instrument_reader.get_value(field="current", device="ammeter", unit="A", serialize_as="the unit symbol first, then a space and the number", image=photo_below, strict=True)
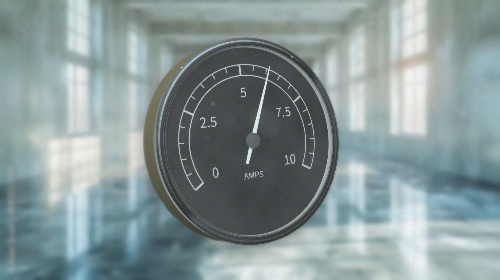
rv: A 6
